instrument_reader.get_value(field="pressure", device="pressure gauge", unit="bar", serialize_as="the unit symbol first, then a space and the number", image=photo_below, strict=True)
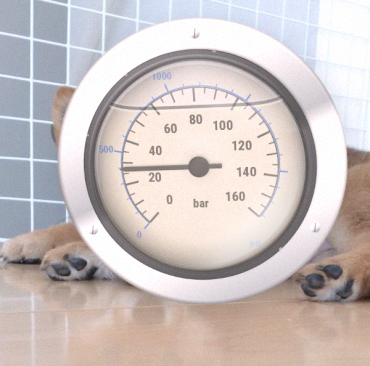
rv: bar 27.5
